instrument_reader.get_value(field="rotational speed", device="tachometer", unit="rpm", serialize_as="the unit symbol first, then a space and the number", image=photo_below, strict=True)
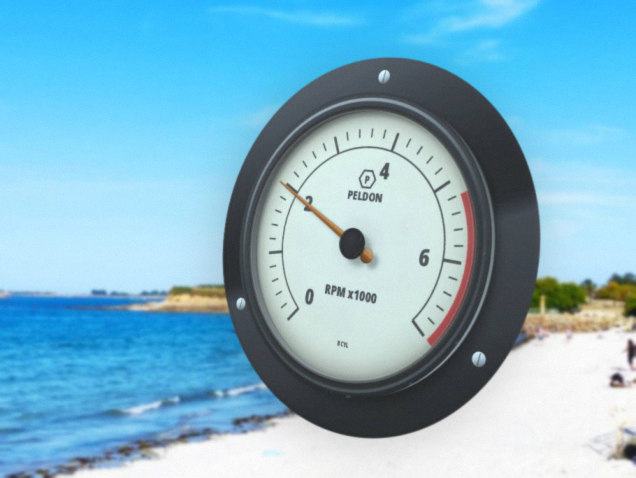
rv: rpm 2000
